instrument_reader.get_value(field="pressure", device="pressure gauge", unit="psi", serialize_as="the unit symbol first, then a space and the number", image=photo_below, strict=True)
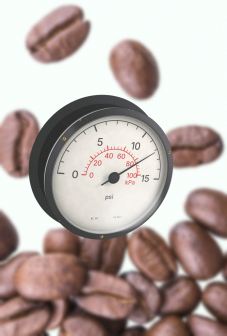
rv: psi 12
